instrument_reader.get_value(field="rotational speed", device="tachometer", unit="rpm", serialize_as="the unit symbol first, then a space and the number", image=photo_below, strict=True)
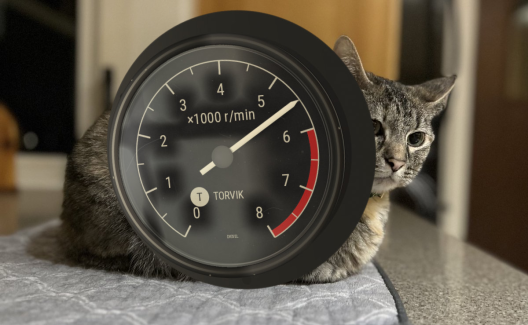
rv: rpm 5500
